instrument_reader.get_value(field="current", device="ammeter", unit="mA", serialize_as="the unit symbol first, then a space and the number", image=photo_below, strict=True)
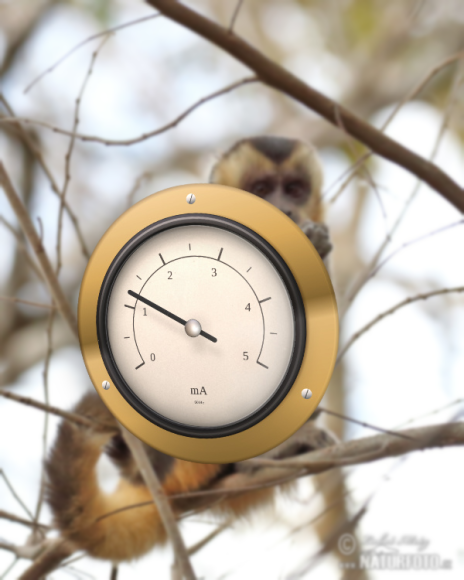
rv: mA 1.25
